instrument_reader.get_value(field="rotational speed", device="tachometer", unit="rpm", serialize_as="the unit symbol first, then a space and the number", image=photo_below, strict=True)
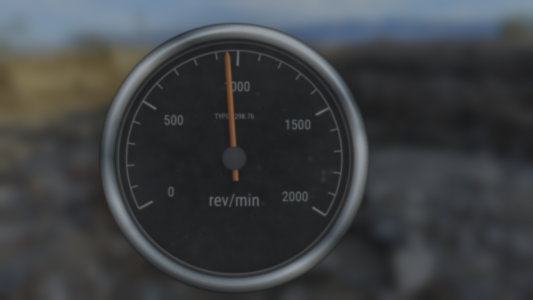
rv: rpm 950
